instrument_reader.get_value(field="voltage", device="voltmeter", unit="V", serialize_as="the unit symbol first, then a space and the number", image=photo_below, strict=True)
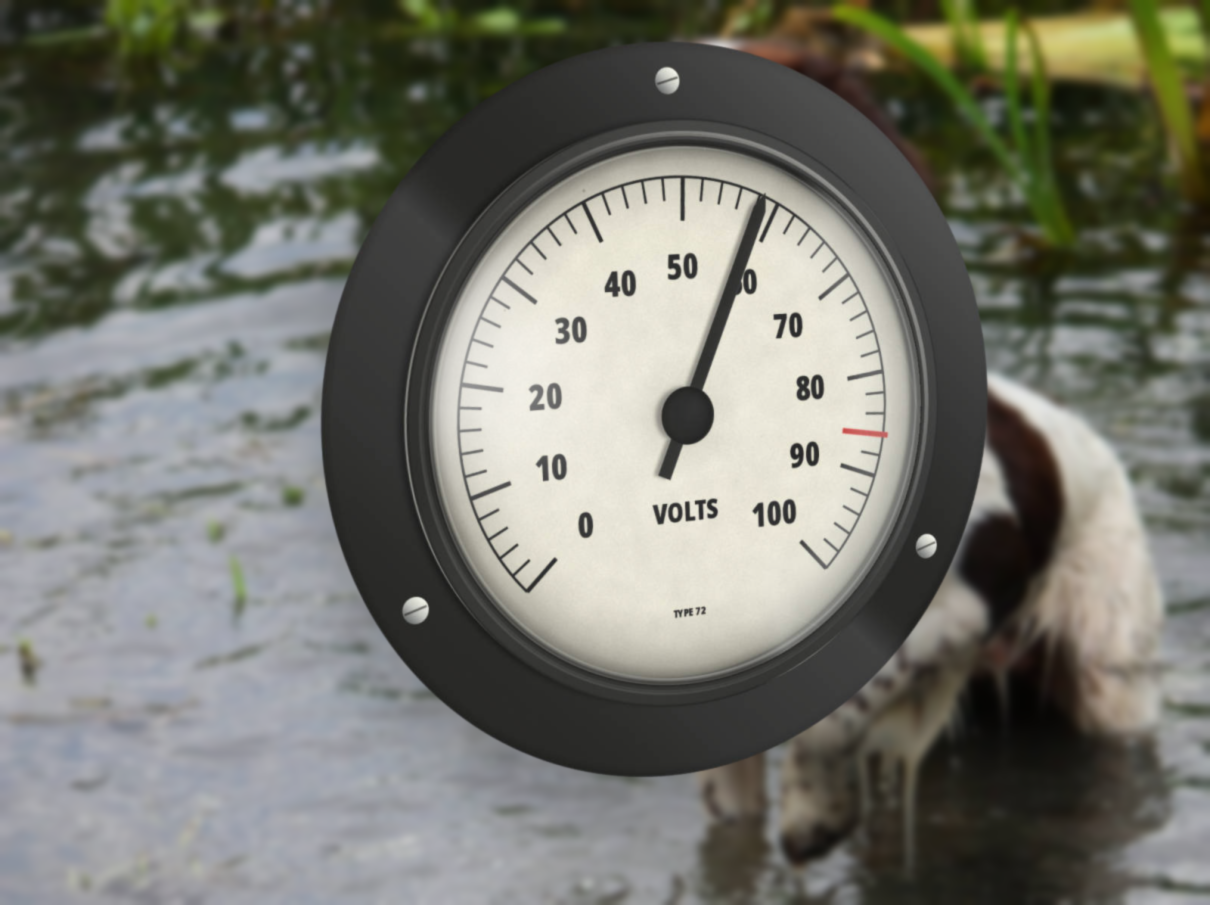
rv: V 58
